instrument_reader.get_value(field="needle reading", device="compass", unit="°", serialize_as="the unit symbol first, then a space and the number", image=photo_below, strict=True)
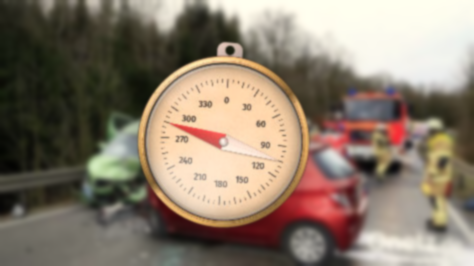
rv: ° 285
